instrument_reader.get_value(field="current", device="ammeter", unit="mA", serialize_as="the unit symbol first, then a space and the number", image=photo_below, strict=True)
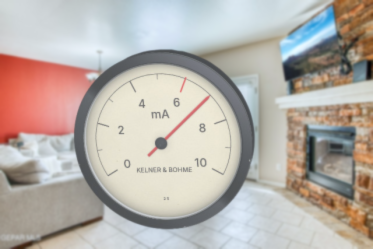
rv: mA 7
